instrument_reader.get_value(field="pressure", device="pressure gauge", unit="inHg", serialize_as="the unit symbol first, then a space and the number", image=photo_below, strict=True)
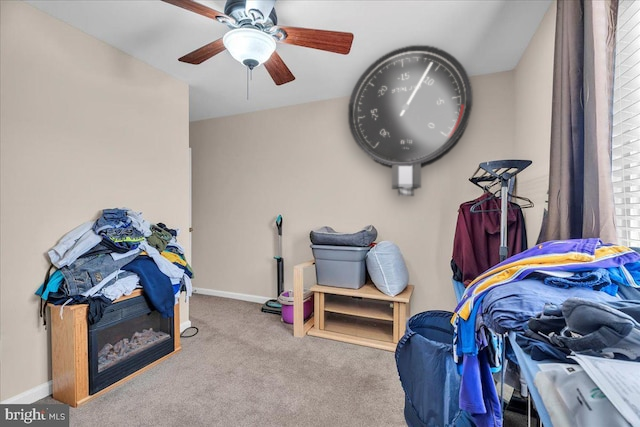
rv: inHg -11
